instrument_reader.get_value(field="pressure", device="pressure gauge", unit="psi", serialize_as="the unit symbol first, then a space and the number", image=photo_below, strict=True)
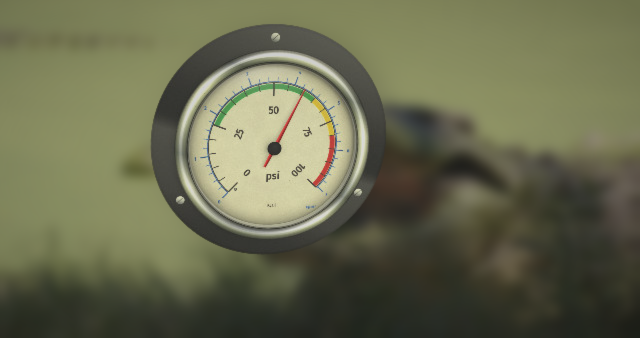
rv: psi 60
